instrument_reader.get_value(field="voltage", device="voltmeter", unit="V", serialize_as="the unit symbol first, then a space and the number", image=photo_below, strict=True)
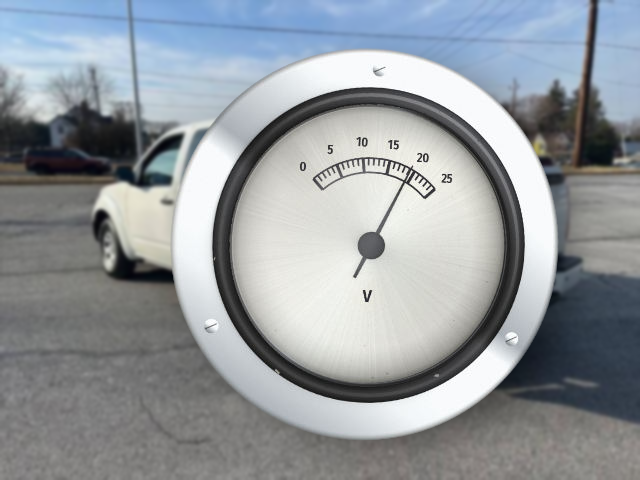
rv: V 19
